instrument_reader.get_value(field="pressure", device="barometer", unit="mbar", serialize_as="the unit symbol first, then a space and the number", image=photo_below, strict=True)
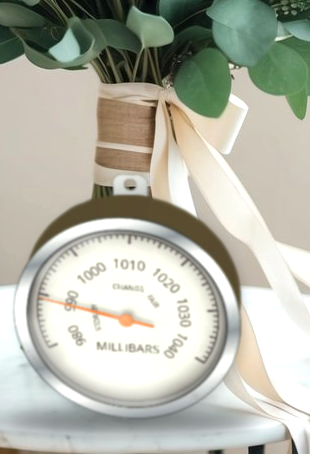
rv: mbar 990
